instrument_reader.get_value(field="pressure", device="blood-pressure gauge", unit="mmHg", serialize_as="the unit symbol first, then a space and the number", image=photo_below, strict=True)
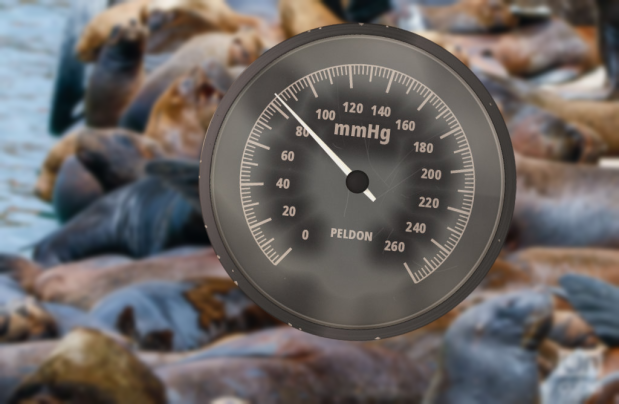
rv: mmHg 84
